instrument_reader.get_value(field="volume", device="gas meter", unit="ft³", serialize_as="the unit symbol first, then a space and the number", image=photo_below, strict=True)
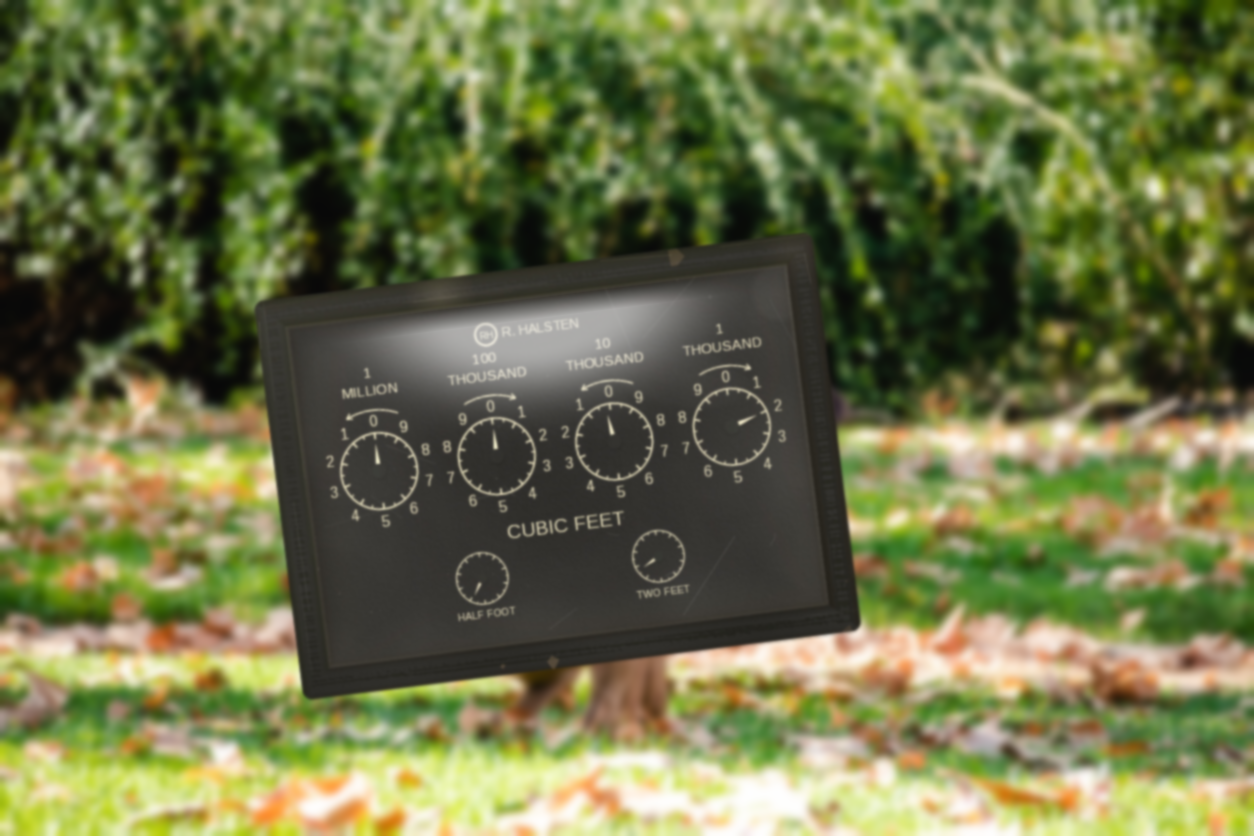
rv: ft³ 200
